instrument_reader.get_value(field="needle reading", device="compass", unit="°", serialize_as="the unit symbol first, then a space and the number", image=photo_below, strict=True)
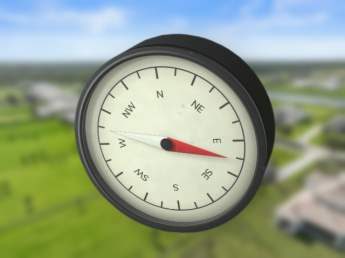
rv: ° 105
